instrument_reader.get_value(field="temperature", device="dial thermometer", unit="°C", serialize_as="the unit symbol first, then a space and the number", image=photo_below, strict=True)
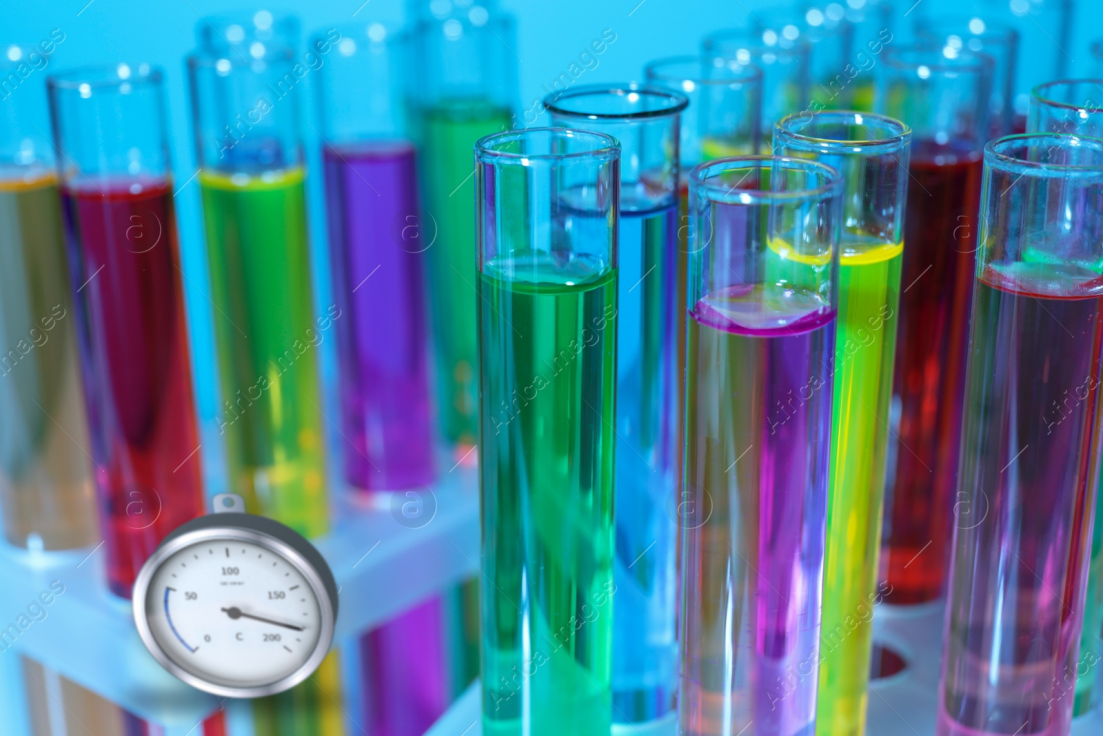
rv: °C 180
